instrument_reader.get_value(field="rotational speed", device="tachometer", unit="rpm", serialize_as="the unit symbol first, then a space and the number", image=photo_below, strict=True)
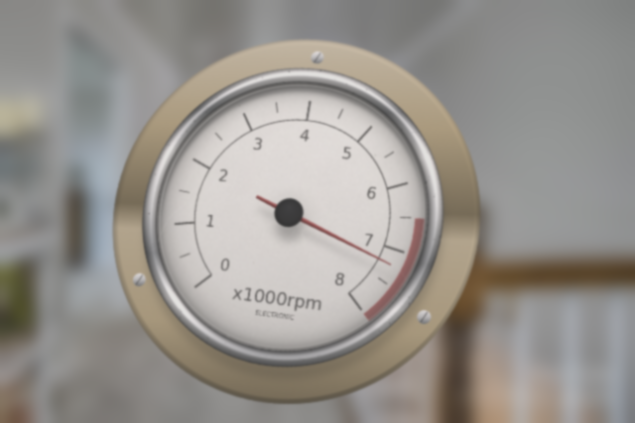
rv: rpm 7250
